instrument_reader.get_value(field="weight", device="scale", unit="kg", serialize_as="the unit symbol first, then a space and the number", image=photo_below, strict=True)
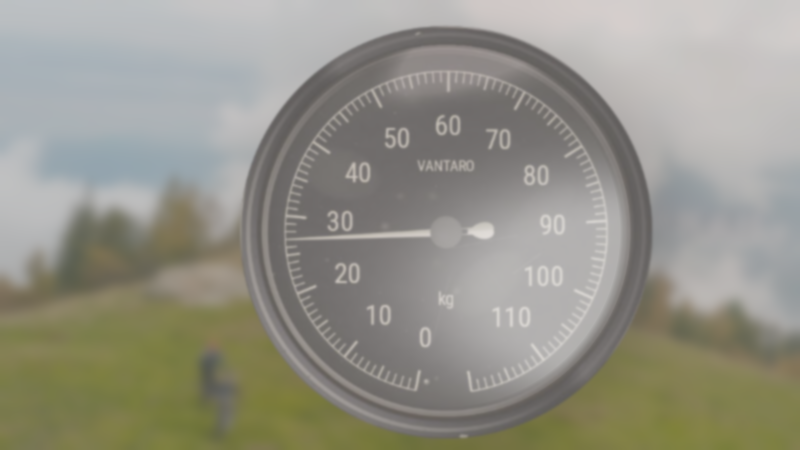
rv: kg 27
